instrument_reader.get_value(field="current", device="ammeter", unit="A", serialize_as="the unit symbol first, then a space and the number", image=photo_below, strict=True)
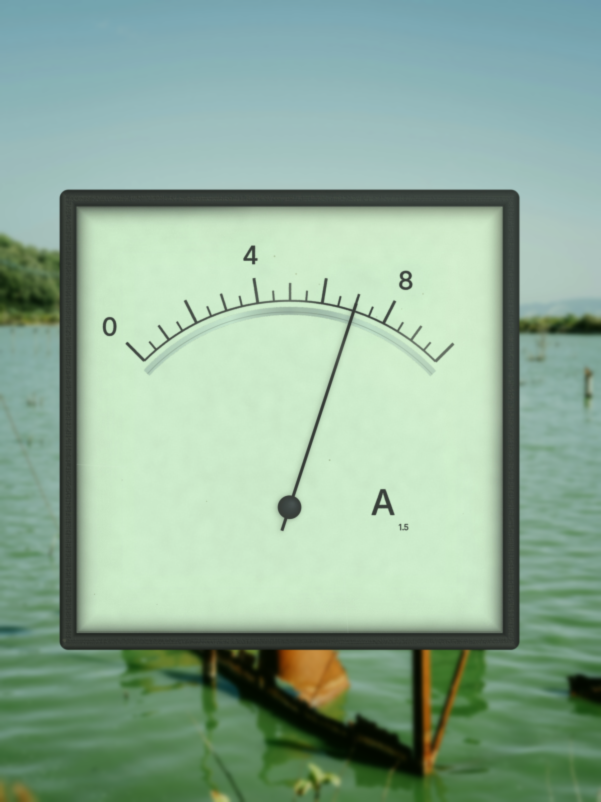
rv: A 7
